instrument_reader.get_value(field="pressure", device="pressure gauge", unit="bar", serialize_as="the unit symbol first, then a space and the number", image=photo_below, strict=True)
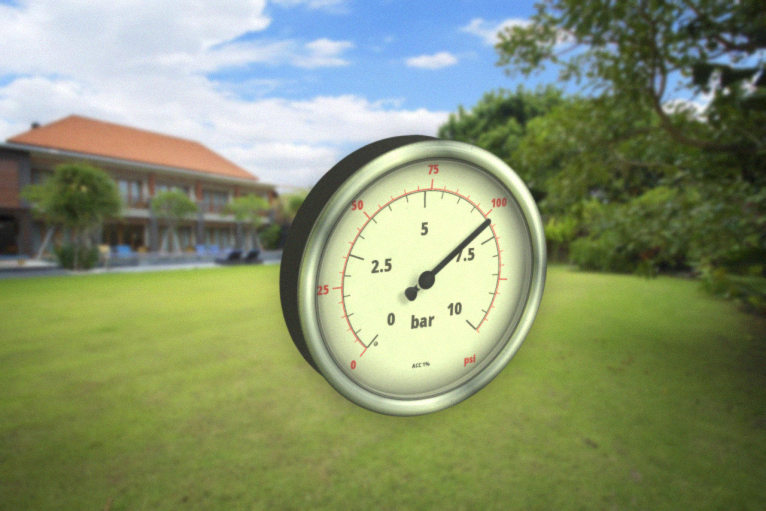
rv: bar 7
